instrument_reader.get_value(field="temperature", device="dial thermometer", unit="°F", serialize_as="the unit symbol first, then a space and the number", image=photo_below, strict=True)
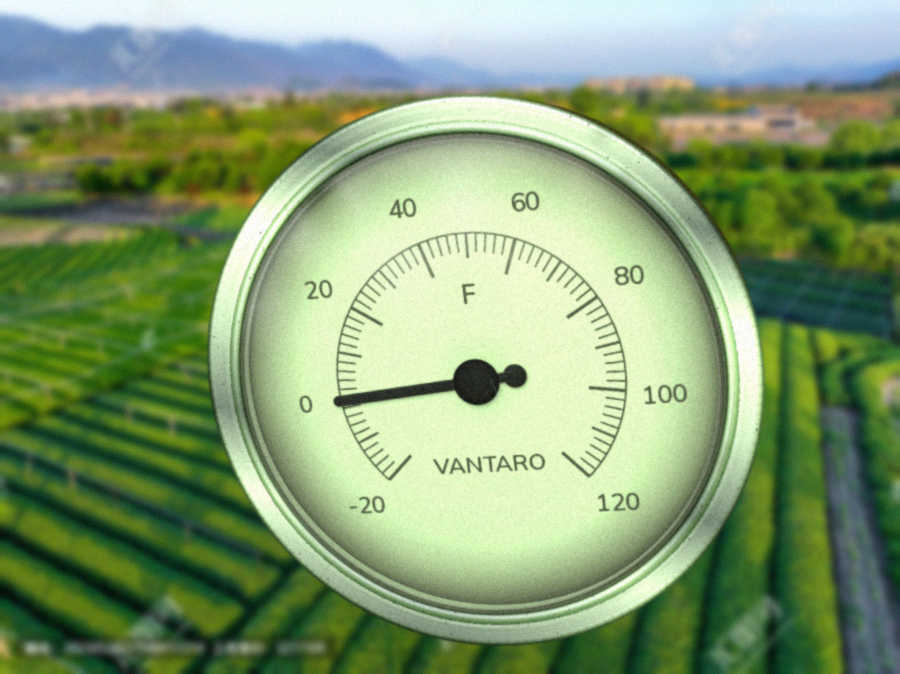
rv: °F 0
